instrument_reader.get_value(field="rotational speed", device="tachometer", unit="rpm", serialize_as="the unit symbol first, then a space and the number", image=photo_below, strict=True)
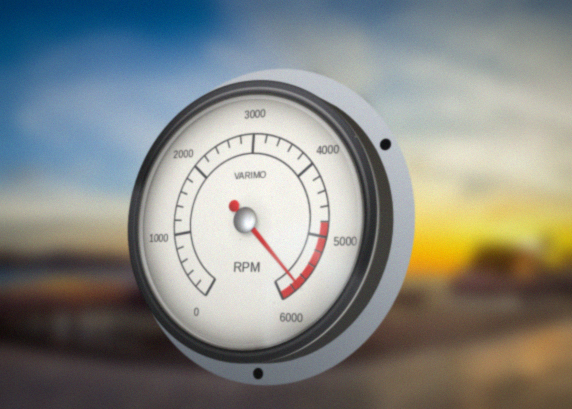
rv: rpm 5700
